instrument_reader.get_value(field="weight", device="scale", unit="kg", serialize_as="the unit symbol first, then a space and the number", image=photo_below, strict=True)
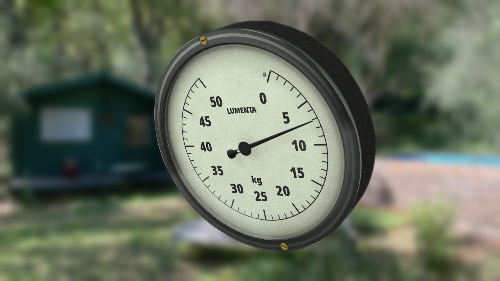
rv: kg 7
